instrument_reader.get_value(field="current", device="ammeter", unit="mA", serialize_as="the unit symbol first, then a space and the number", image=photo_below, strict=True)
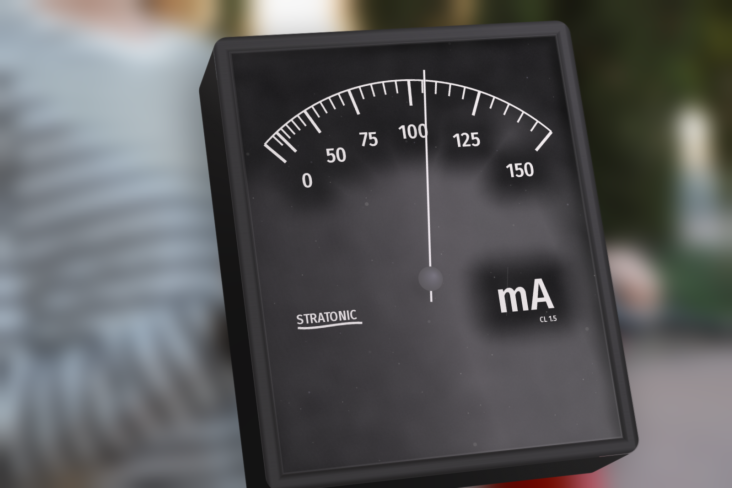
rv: mA 105
